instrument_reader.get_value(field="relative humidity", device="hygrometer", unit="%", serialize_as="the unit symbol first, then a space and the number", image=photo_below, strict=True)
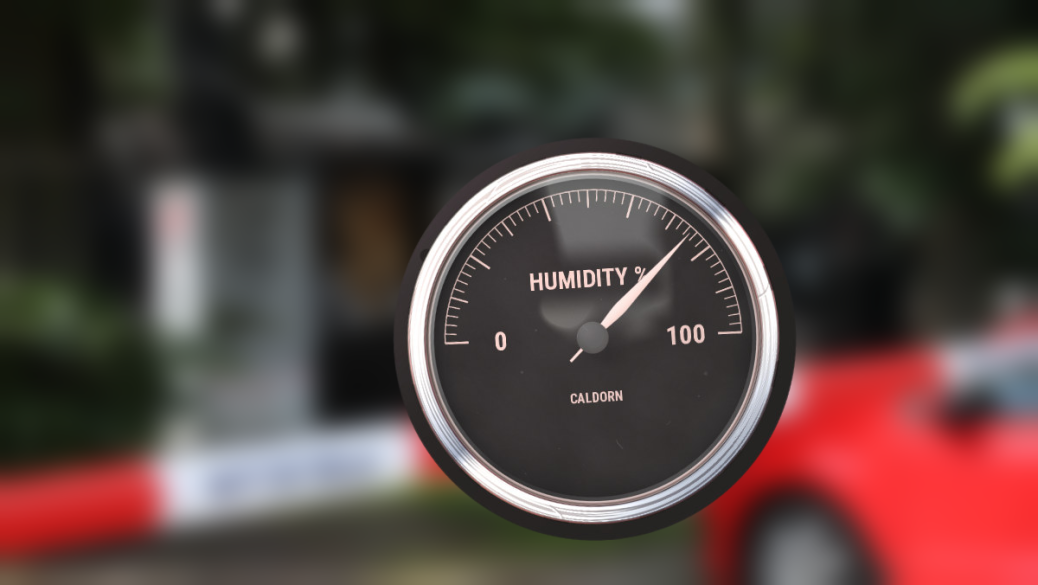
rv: % 75
